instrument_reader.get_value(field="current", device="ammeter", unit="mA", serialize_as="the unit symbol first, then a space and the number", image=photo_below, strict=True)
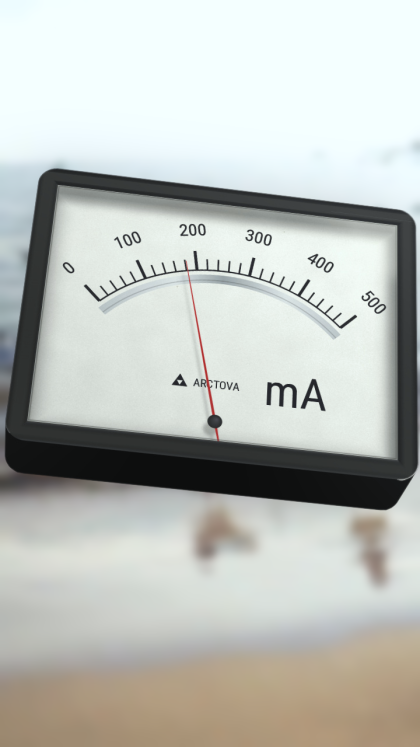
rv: mA 180
